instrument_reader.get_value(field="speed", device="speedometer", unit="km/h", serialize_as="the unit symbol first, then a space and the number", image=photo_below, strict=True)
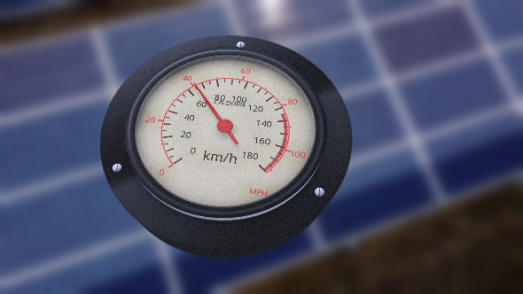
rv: km/h 65
